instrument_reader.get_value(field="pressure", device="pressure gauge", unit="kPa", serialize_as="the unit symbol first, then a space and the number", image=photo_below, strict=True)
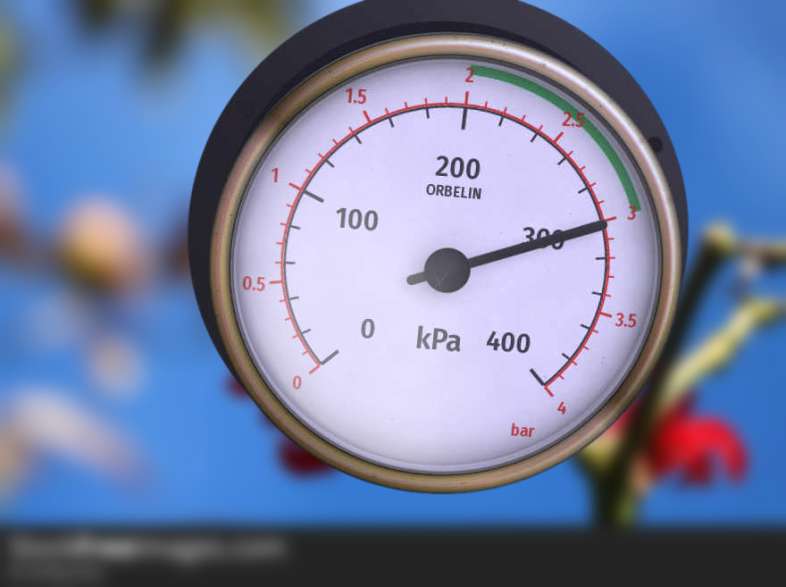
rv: kPa 300
